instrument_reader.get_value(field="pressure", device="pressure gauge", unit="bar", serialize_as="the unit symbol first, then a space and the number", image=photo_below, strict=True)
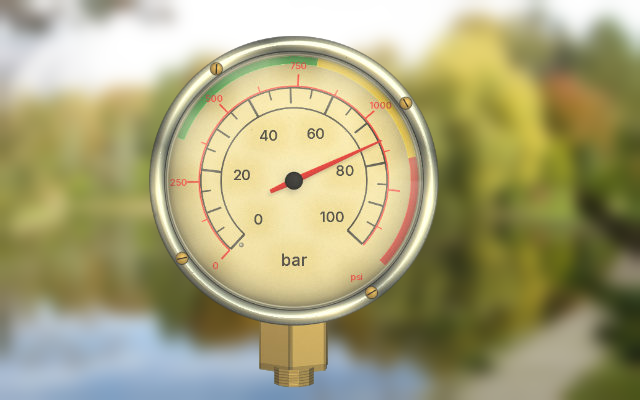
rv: bar 75
